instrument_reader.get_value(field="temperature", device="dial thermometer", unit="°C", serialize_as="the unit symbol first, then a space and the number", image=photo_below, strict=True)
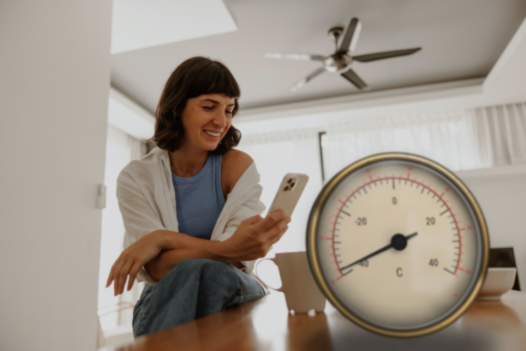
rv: °C -38
